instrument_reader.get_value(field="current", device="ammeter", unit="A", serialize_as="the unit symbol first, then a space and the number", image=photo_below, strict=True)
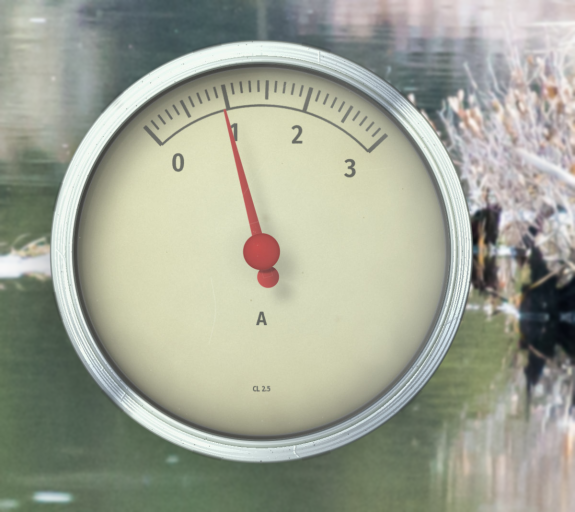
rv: A 0.95
